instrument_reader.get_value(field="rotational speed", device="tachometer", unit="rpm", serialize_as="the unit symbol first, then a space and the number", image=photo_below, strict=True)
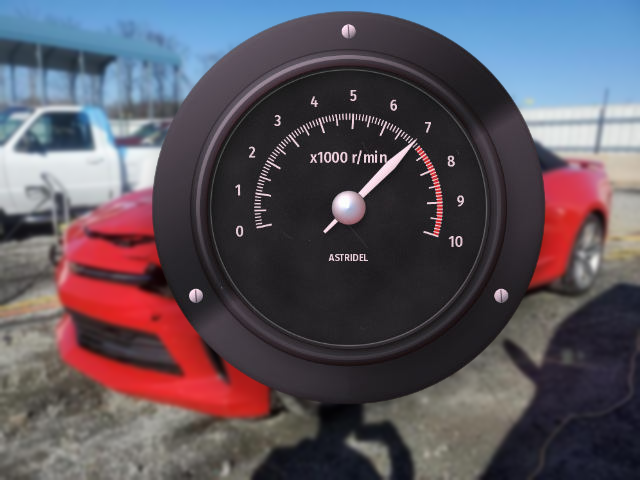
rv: rpm 7000
